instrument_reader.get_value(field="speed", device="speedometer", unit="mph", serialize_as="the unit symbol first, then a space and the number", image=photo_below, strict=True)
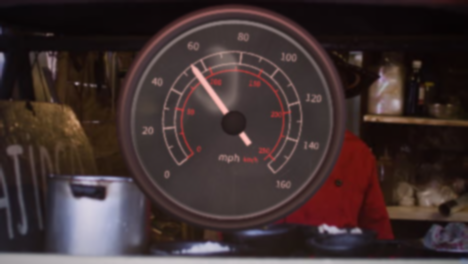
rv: mph 55
